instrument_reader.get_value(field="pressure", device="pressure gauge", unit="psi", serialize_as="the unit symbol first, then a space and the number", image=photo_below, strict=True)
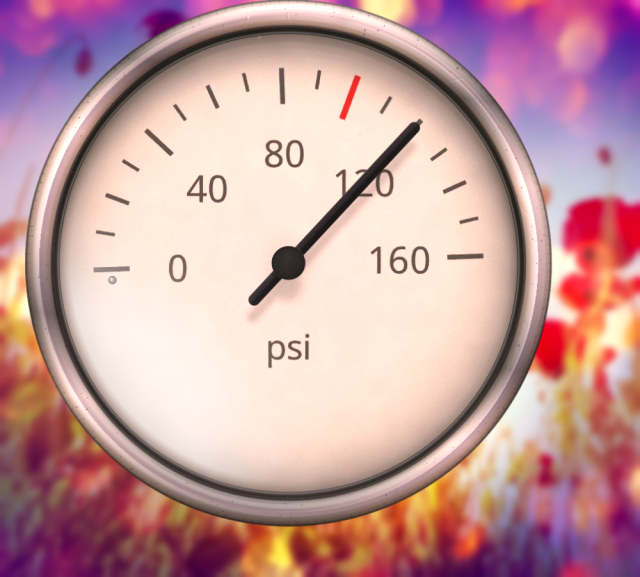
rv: psi 120
